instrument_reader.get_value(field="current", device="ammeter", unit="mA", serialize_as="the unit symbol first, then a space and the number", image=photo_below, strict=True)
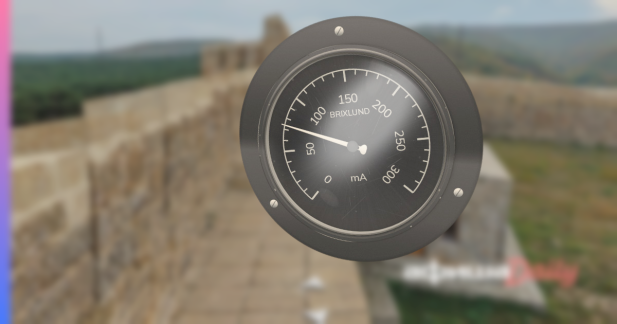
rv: mA 75
